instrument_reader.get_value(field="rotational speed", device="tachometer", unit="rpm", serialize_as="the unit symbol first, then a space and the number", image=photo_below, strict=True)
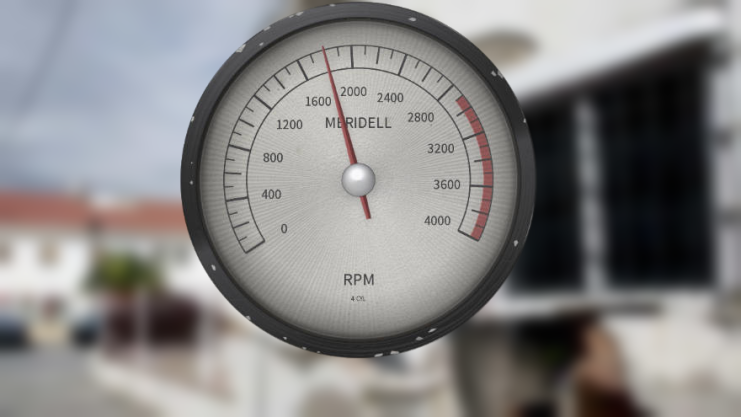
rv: rpm 1800
